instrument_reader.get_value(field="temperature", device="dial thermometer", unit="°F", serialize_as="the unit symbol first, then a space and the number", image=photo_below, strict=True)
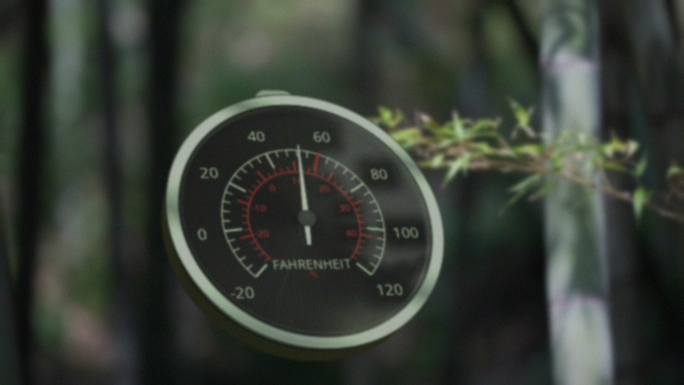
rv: °F 52
